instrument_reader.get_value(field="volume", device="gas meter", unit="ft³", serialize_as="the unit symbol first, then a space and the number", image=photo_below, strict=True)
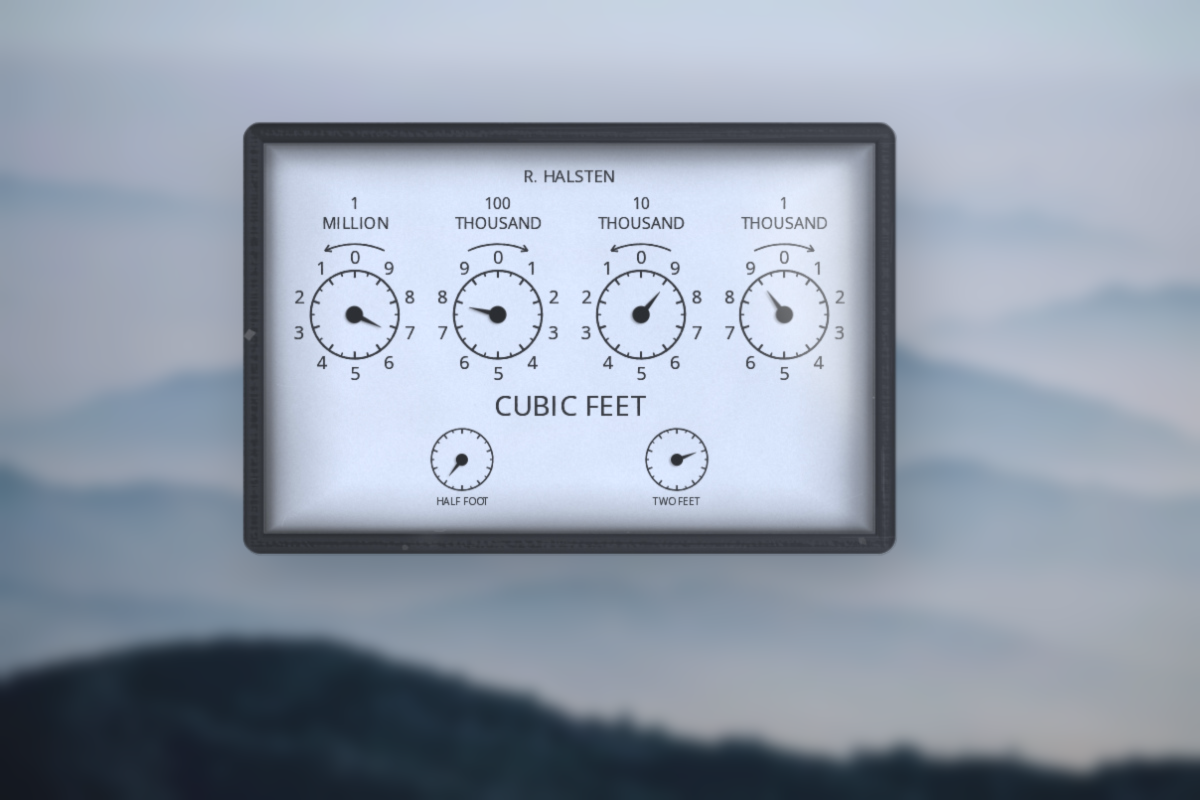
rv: ft³ 678900
